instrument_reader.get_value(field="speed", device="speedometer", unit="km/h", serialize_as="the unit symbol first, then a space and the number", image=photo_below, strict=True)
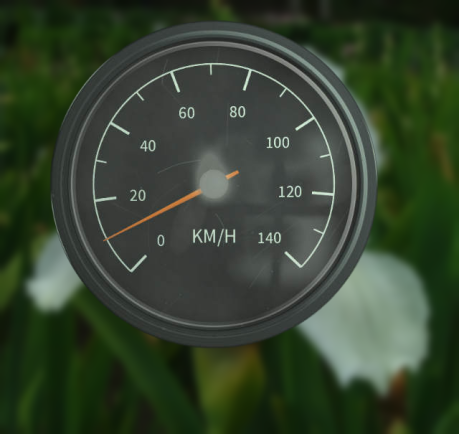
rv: km/h 10
